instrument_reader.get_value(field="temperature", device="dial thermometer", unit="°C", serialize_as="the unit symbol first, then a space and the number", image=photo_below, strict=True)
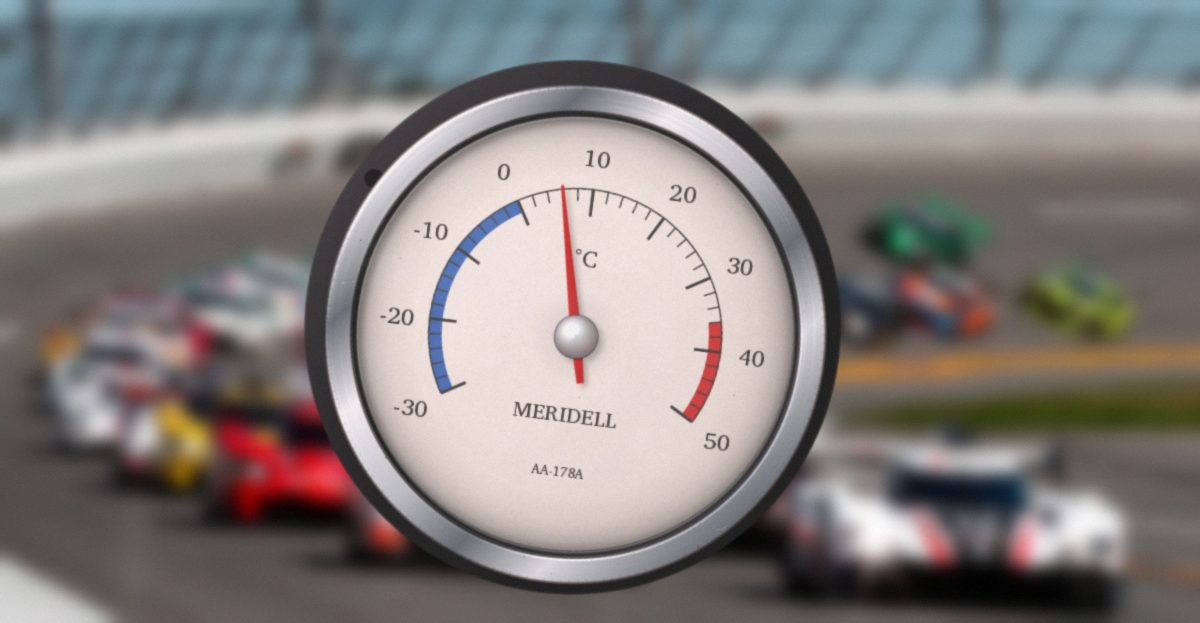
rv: °C 6
